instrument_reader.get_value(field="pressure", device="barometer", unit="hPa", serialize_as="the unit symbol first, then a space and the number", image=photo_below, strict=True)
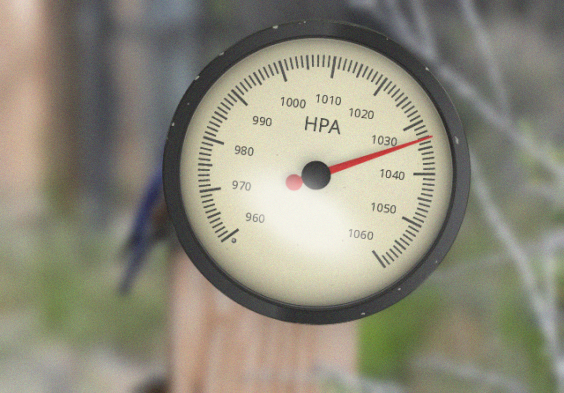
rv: hPa 1033
